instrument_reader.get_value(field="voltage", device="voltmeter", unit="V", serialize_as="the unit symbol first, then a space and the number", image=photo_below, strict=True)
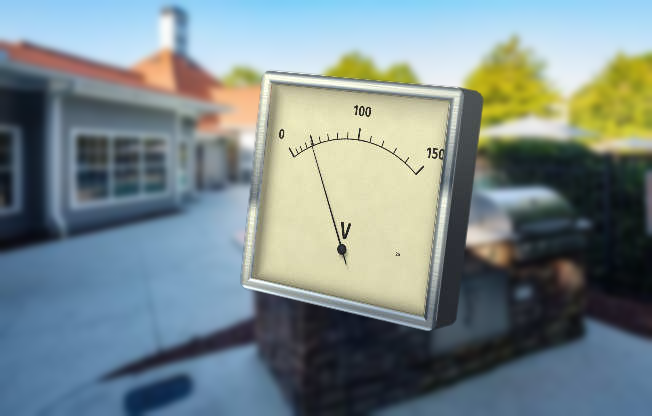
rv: V 50
